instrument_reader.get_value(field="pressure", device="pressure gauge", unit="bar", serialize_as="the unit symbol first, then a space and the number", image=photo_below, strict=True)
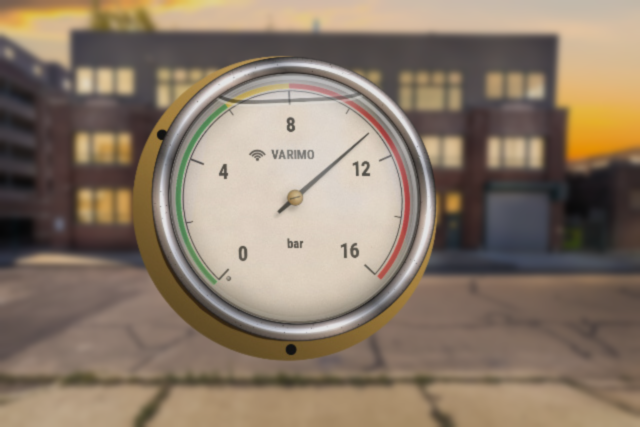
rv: bar 11
